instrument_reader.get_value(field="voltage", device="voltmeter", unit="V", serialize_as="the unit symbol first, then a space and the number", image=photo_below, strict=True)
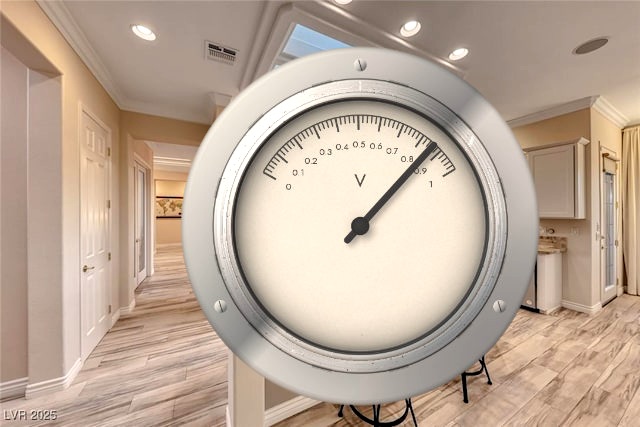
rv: V 0.86
